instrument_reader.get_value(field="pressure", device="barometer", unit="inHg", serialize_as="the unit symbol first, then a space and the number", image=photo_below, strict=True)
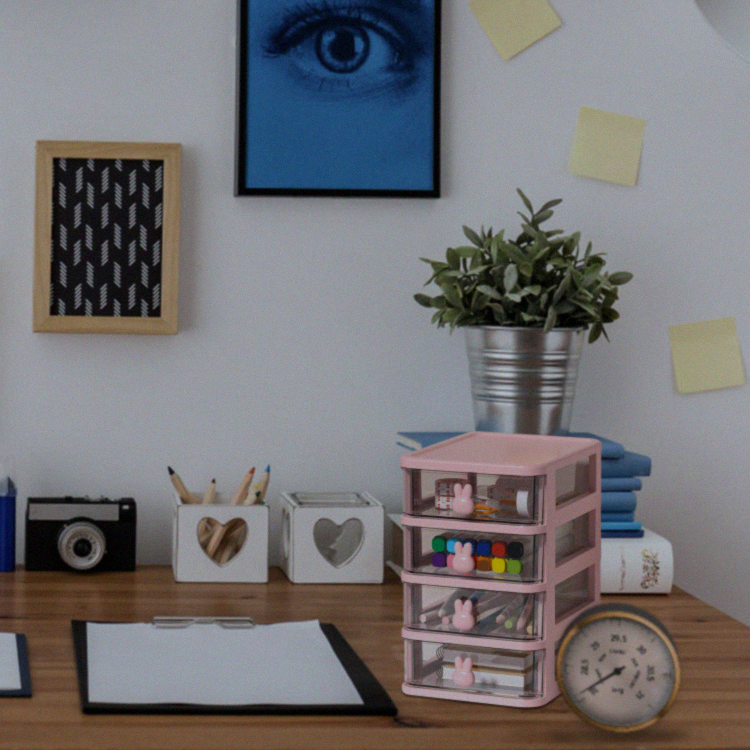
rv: inHg 28.1
